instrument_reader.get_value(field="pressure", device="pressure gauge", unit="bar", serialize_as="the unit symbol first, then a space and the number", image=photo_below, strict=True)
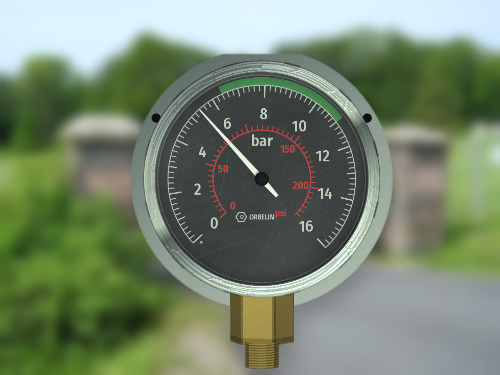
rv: bar 5.4
